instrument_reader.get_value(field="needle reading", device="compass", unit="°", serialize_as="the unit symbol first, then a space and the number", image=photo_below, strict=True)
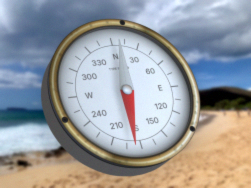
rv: ° 187.5
